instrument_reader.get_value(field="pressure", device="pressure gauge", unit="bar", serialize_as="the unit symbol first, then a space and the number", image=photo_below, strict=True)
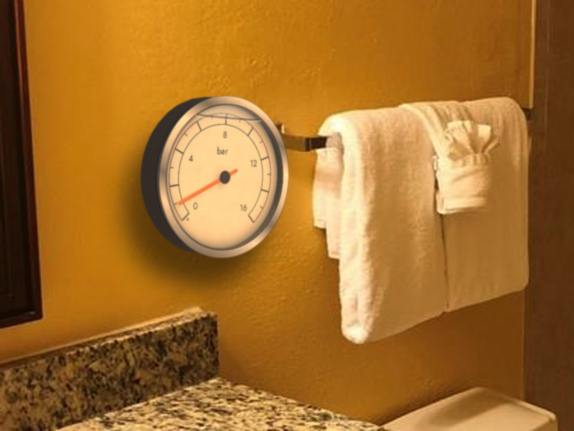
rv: bar 1
